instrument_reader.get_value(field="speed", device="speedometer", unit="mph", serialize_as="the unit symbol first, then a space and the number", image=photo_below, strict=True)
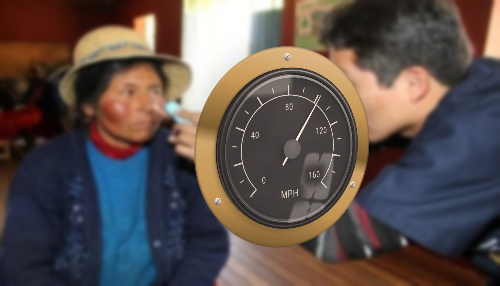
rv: mph 100
